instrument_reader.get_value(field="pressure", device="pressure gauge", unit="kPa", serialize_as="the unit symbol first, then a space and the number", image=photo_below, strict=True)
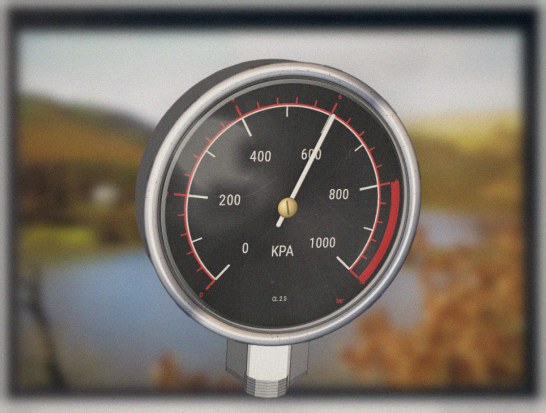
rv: kPa 600
